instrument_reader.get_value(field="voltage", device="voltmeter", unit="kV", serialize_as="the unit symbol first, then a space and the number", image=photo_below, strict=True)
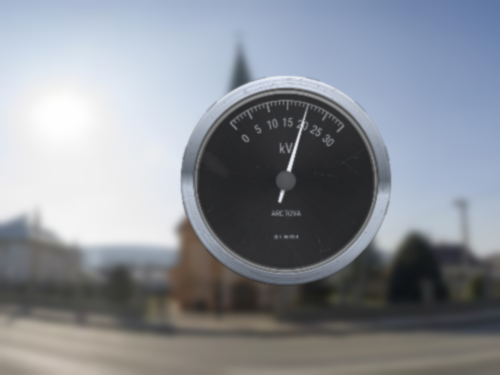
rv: kV 20
